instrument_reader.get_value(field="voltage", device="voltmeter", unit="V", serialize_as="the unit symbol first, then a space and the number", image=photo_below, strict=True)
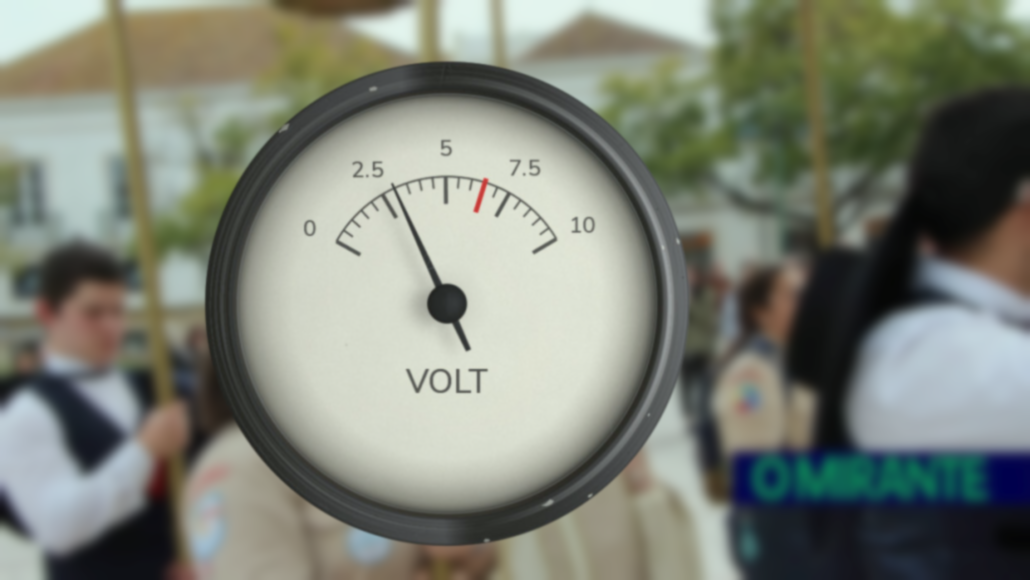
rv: V 3
